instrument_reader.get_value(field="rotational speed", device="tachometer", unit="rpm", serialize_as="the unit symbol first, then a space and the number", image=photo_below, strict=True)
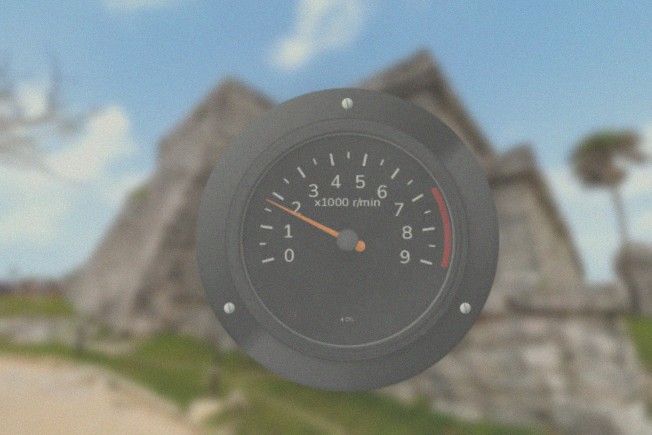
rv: rpm 1750
